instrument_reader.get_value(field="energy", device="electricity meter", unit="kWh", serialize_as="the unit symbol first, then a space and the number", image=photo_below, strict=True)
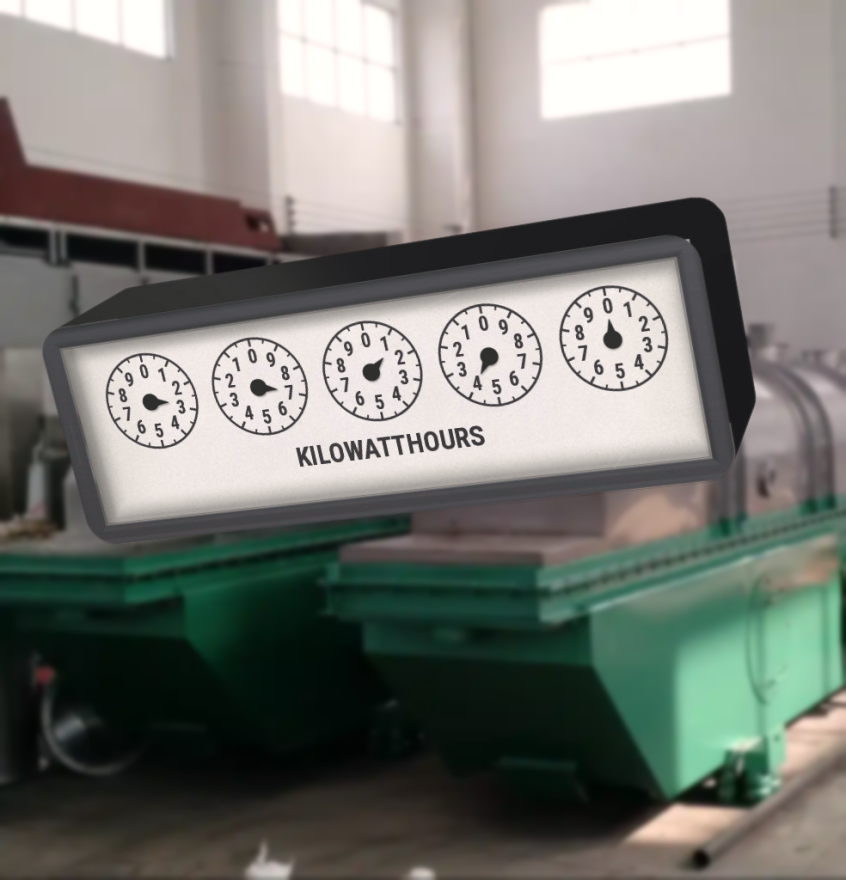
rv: kWh 27140
